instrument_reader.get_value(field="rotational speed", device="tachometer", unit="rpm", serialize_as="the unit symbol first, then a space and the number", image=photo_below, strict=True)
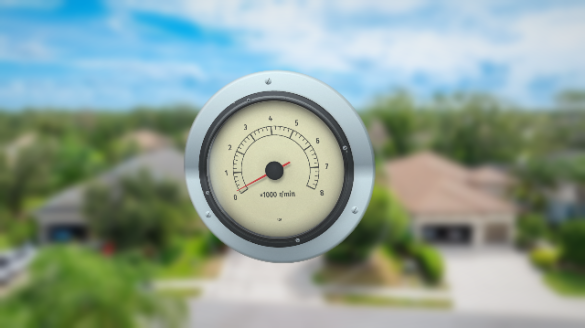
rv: rpm 200
